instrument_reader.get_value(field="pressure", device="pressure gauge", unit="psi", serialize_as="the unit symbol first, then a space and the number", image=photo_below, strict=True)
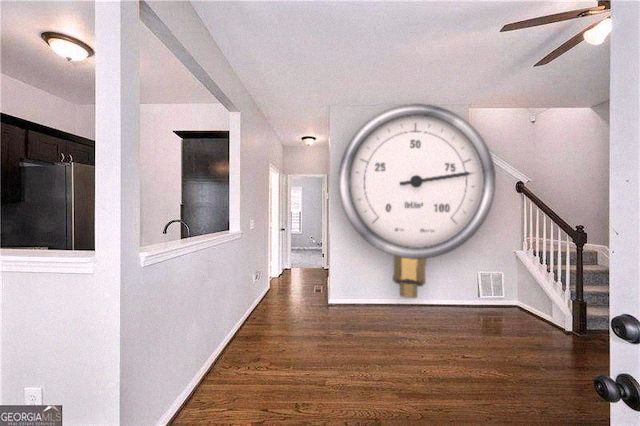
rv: psi 80
